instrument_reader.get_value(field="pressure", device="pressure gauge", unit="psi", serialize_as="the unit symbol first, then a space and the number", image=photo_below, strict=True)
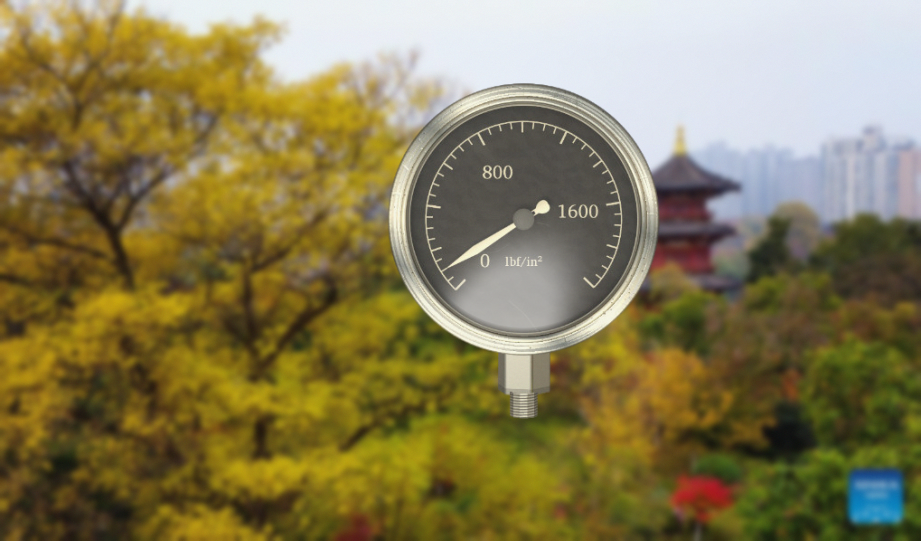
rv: psi 100
